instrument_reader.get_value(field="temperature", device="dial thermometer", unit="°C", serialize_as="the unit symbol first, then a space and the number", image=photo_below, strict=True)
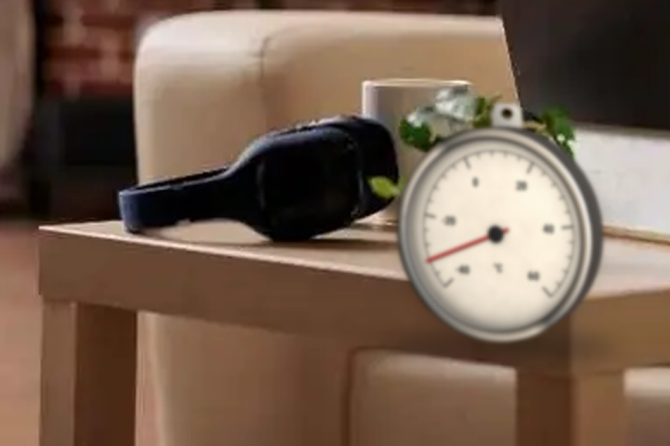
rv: °C -32
